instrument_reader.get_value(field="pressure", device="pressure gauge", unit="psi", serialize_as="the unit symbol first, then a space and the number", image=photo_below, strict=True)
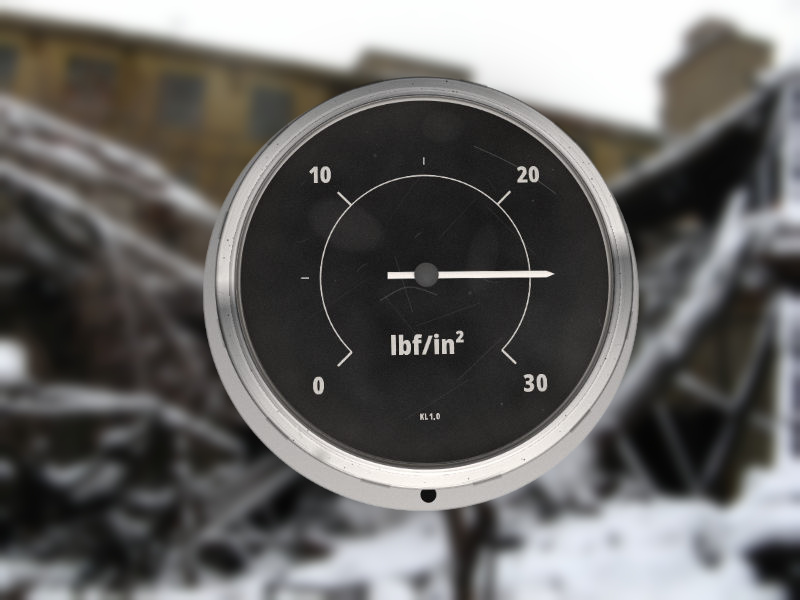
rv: psi 25
